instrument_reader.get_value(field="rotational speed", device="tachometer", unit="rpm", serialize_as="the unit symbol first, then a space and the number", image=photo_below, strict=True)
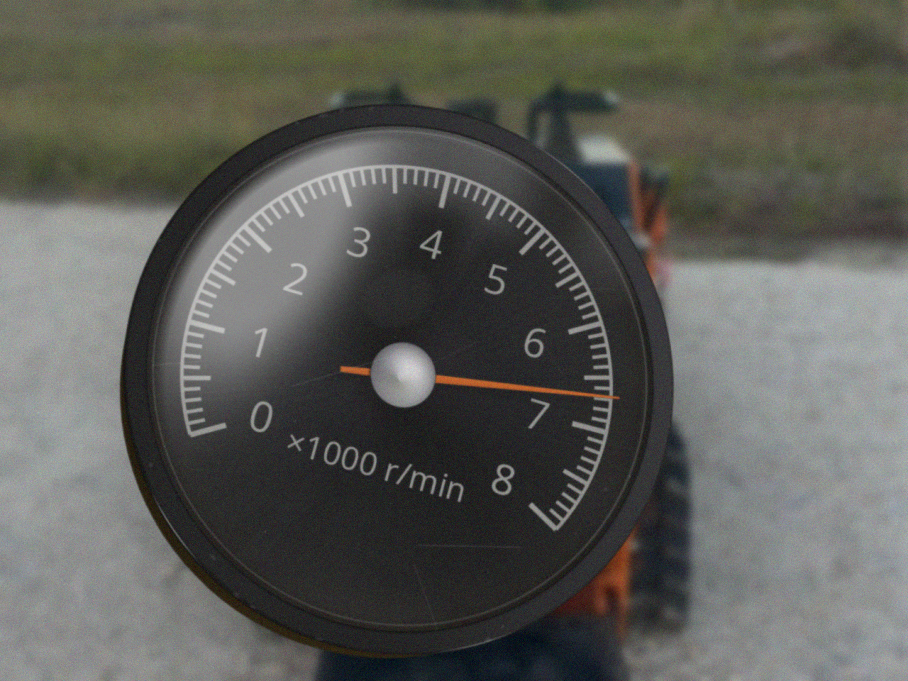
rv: rpm 6700
